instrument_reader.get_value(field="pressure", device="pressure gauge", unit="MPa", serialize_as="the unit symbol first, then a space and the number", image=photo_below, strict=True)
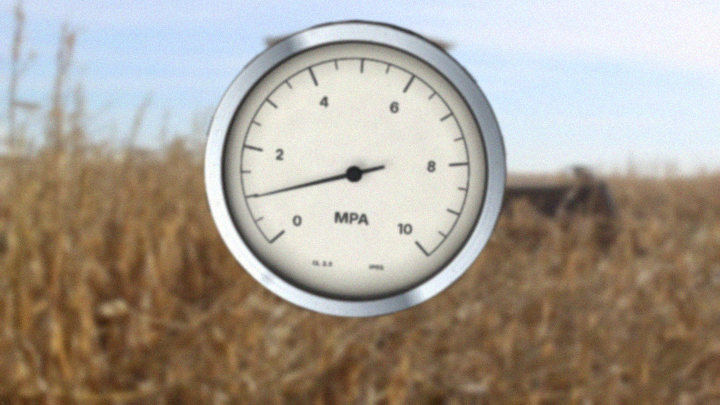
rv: MPa 1
